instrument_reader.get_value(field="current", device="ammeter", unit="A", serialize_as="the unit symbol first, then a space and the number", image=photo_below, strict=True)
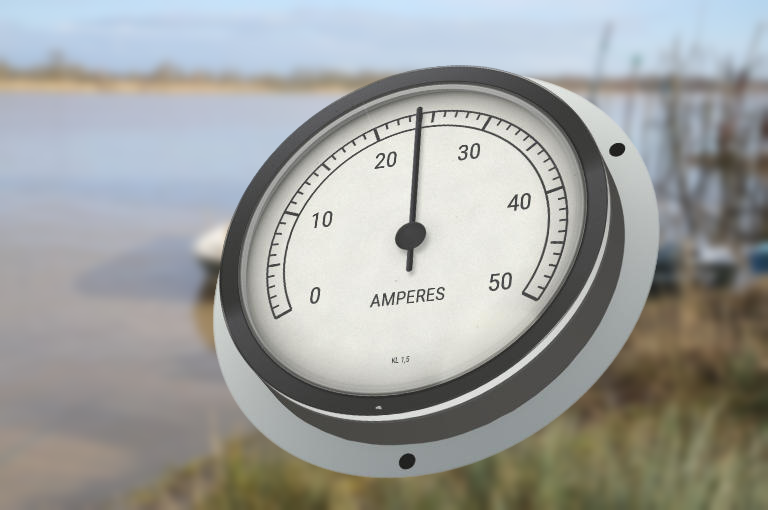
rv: A 24
